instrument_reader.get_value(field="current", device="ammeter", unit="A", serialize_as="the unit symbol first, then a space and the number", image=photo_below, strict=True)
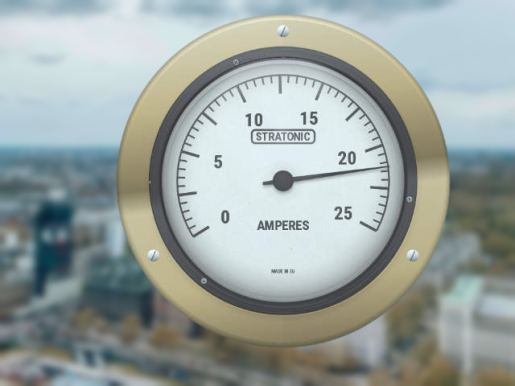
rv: A 21.25
